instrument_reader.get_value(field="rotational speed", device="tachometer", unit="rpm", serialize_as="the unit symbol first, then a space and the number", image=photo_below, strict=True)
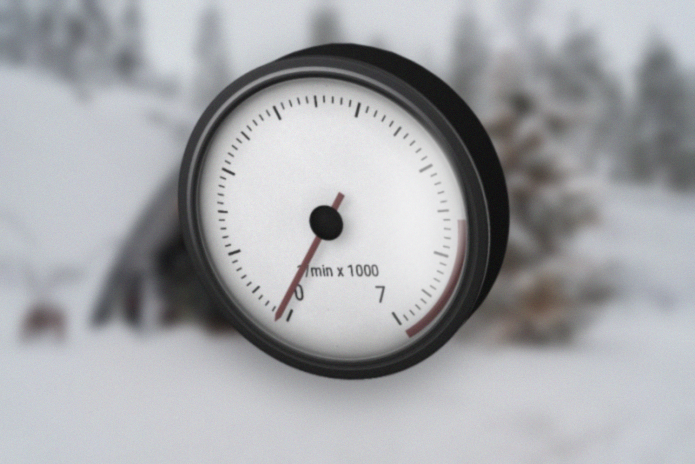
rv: rpm 100
